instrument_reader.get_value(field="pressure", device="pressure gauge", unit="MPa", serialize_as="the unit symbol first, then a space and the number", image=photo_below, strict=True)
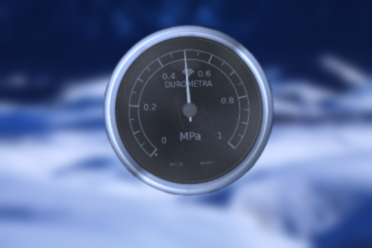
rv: MPa 0.5
